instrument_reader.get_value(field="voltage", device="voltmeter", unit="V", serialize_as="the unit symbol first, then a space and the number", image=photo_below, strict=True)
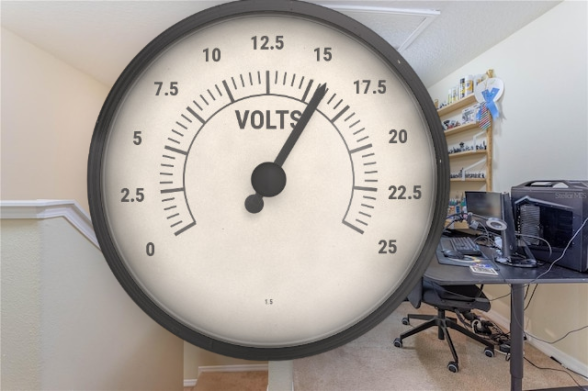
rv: V 15.75
